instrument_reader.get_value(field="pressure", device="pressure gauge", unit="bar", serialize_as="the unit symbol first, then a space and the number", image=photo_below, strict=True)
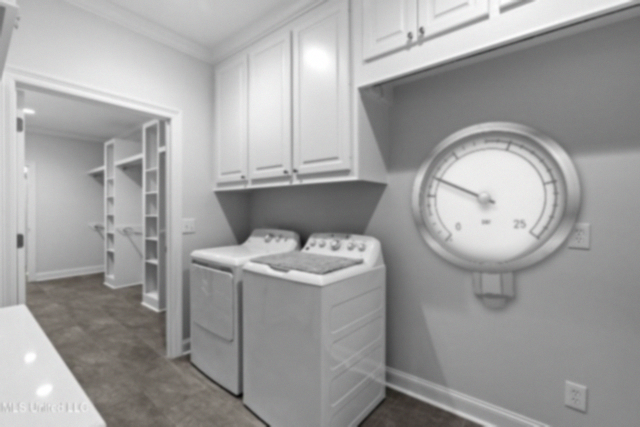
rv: bar 7
